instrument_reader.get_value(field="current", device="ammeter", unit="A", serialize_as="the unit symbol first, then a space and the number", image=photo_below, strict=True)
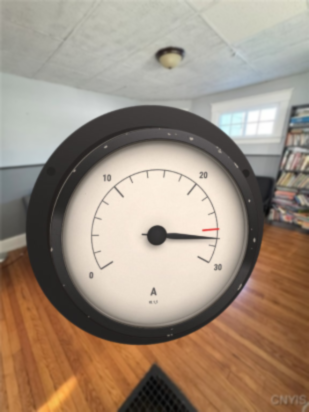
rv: A 27
